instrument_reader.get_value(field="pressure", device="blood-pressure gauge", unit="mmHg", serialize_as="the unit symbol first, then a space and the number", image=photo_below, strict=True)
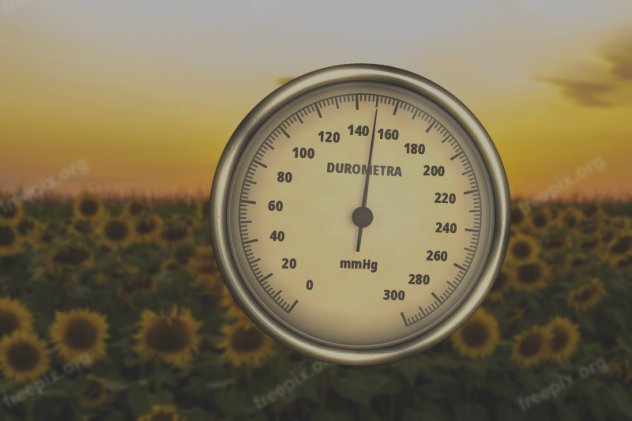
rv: mmHg 150
